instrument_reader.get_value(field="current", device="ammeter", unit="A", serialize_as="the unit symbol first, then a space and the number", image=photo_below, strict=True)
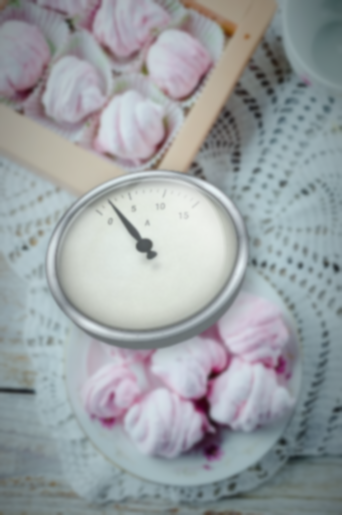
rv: A 2
